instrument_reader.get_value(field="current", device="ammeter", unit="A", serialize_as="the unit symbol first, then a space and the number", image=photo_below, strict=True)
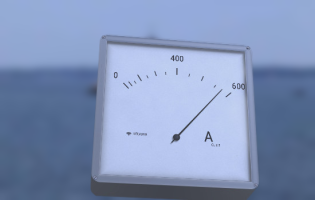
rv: A 575
